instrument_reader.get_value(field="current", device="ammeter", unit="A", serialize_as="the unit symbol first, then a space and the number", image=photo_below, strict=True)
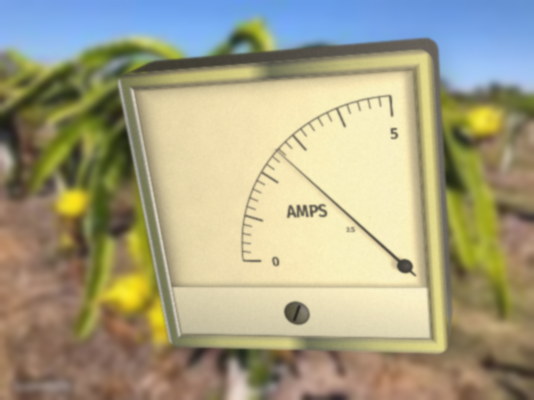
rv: A 2.6
